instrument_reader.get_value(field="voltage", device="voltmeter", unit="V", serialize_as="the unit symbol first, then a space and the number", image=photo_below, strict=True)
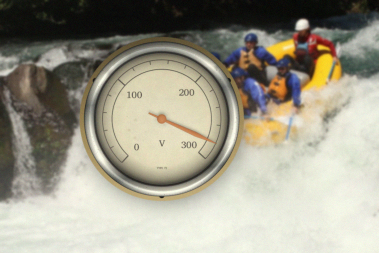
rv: V 280
